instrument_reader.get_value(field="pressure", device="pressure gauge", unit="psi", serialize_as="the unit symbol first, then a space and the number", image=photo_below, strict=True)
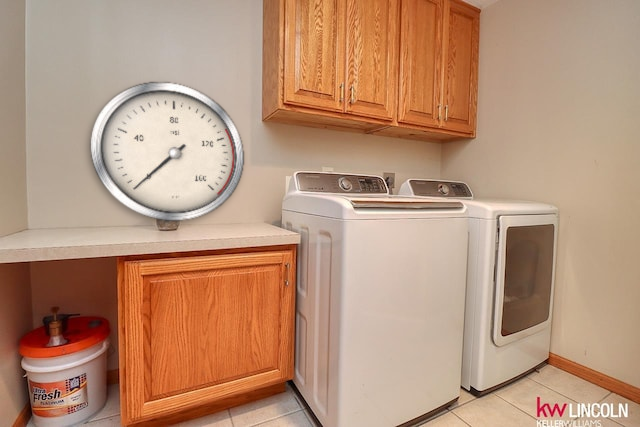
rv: psi 0
